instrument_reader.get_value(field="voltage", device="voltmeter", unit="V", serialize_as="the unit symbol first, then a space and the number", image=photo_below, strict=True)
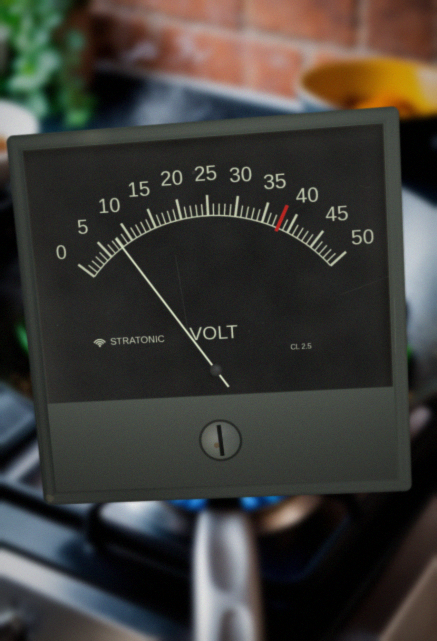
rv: V 8
